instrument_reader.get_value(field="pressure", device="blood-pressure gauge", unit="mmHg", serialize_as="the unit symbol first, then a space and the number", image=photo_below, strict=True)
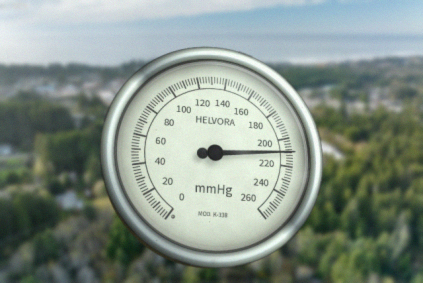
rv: mmHg 210
